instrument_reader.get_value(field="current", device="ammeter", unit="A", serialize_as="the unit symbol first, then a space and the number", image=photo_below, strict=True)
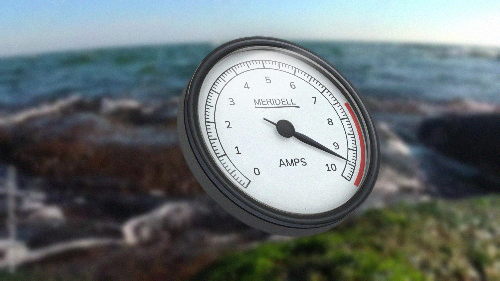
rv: A 9.5
